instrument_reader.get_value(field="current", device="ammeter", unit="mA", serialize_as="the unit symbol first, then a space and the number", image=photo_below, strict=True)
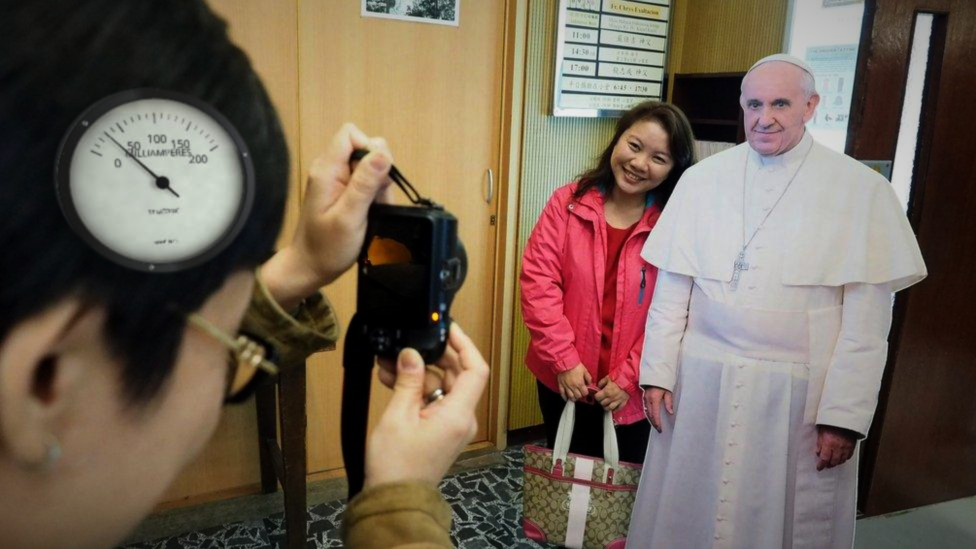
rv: mA 30
